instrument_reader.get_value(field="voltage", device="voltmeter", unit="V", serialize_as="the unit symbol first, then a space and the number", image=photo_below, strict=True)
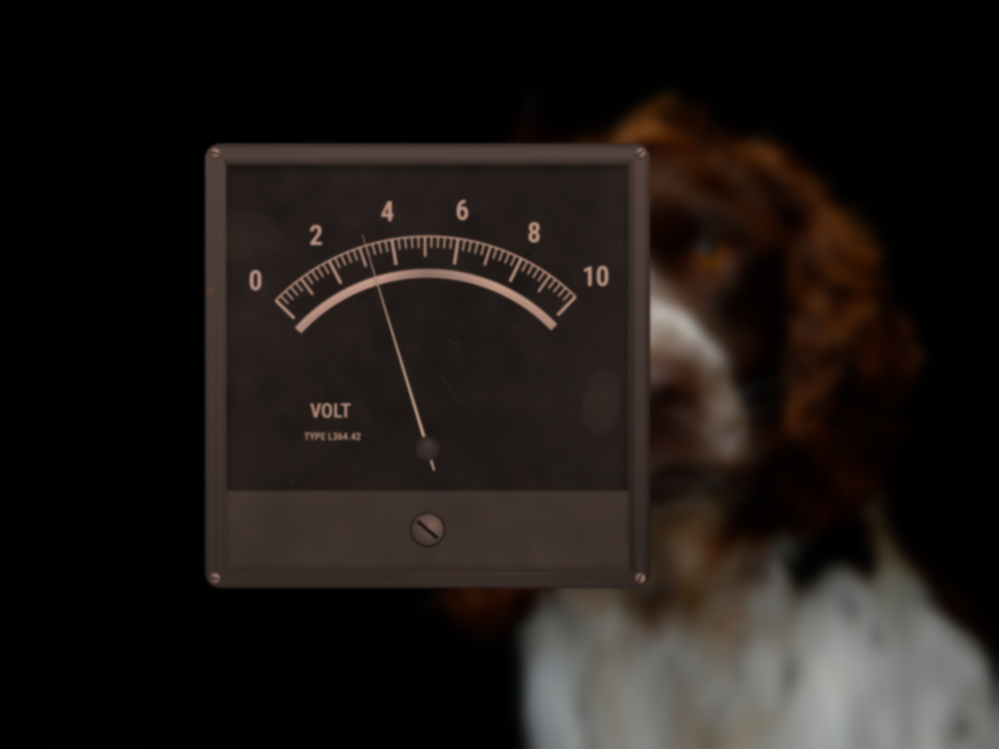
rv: V 3.2
